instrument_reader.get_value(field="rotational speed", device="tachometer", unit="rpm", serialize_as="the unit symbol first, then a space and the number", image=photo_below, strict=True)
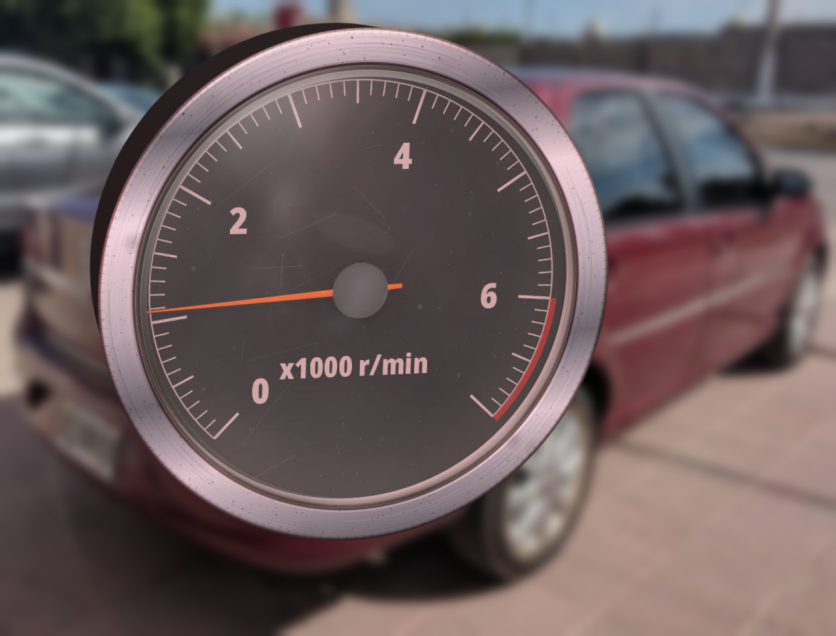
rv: rpm 1100
